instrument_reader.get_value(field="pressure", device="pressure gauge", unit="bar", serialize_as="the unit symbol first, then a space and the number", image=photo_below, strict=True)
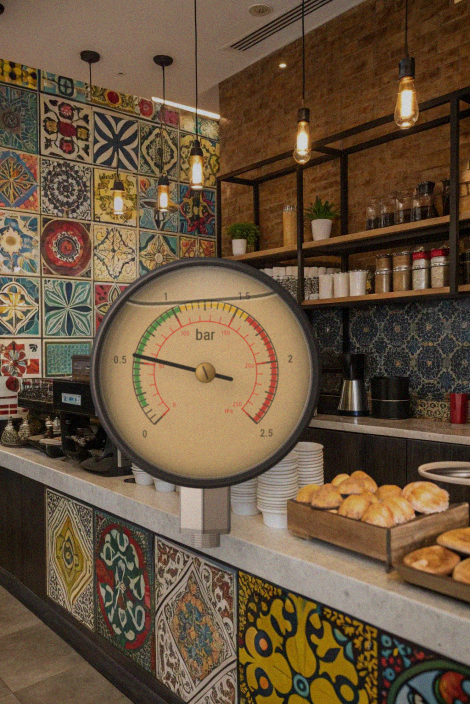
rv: bar 0.55
